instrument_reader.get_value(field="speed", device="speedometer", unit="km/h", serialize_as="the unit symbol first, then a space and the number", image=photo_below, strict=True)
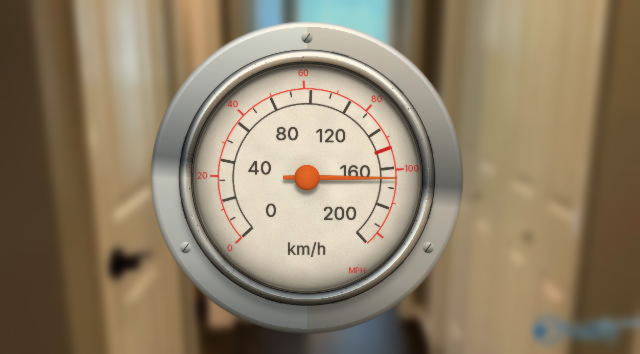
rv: km/h 165
